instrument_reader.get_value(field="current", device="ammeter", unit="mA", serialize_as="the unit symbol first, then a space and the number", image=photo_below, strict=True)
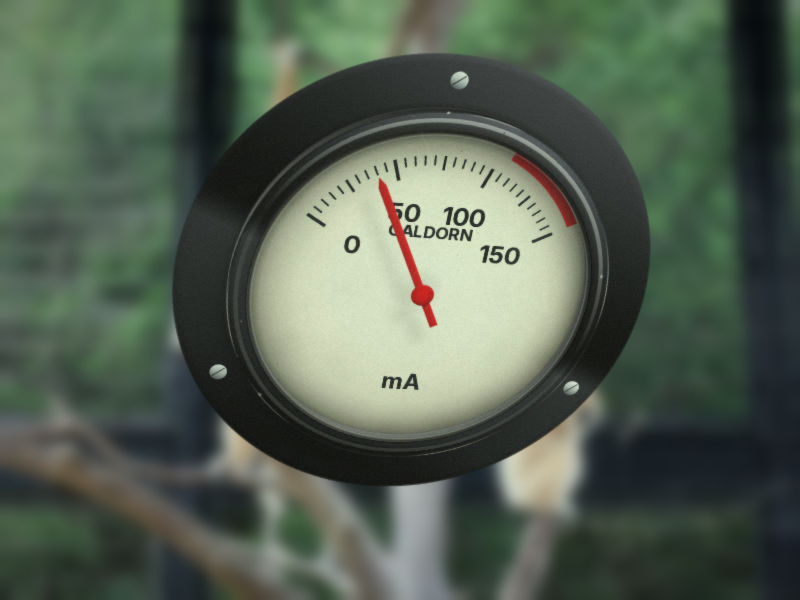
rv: mA 40
